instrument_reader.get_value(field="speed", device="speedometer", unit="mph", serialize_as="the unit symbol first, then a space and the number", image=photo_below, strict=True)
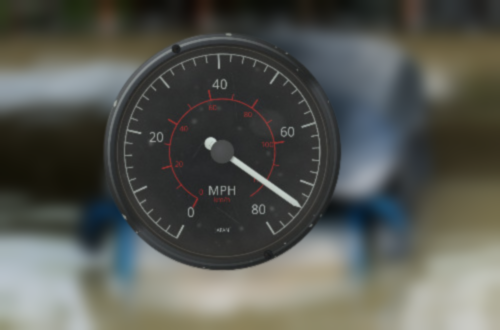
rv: mph 74
